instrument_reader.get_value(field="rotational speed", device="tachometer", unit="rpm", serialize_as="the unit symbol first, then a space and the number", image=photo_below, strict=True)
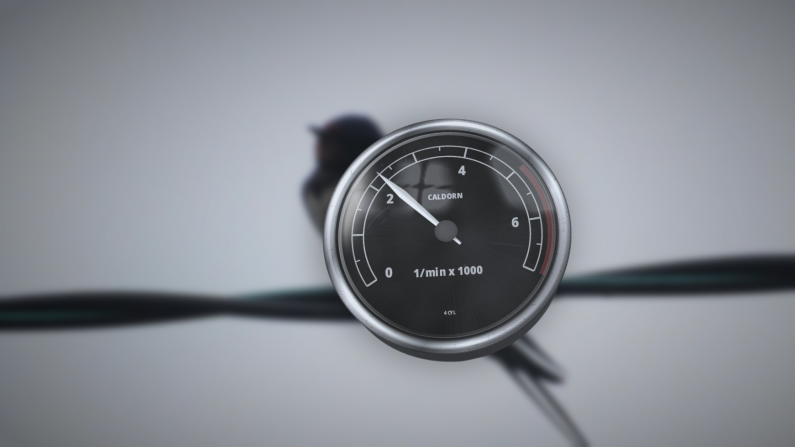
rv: rpm 2250
